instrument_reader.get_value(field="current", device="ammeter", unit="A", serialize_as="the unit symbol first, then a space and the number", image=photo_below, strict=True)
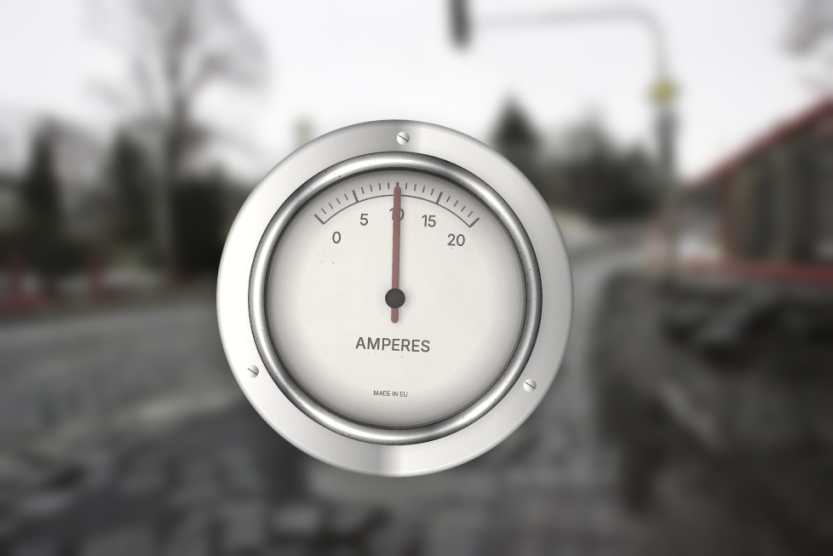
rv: A 10
